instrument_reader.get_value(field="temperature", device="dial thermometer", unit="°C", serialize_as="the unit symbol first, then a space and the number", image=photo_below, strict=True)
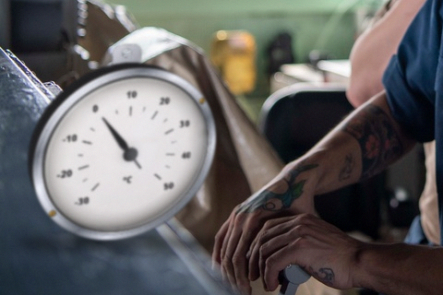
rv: °C 0
